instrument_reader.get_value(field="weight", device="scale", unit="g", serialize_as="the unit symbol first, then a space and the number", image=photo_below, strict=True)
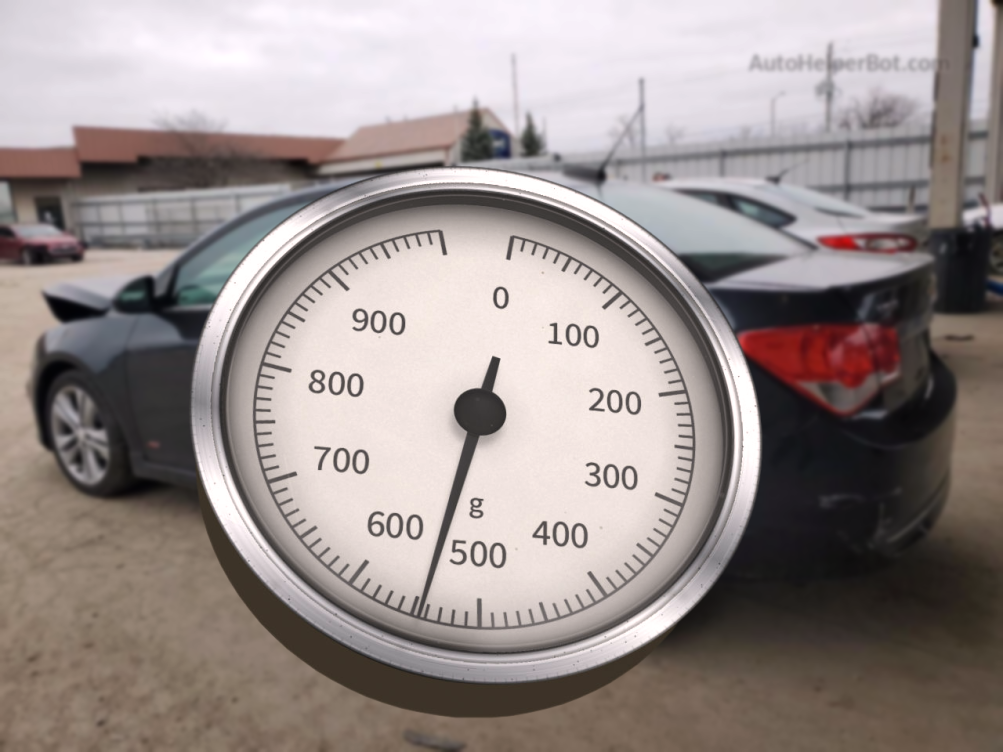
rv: g 545
